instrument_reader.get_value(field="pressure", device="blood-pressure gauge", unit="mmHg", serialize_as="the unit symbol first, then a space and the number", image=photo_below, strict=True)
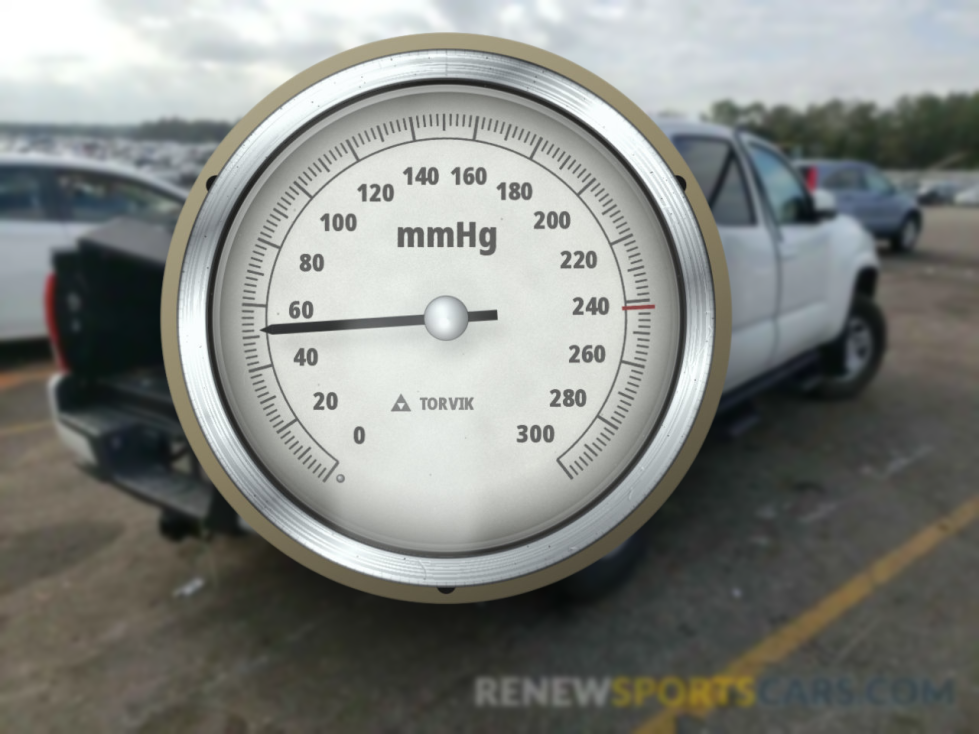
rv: mmHg 52
